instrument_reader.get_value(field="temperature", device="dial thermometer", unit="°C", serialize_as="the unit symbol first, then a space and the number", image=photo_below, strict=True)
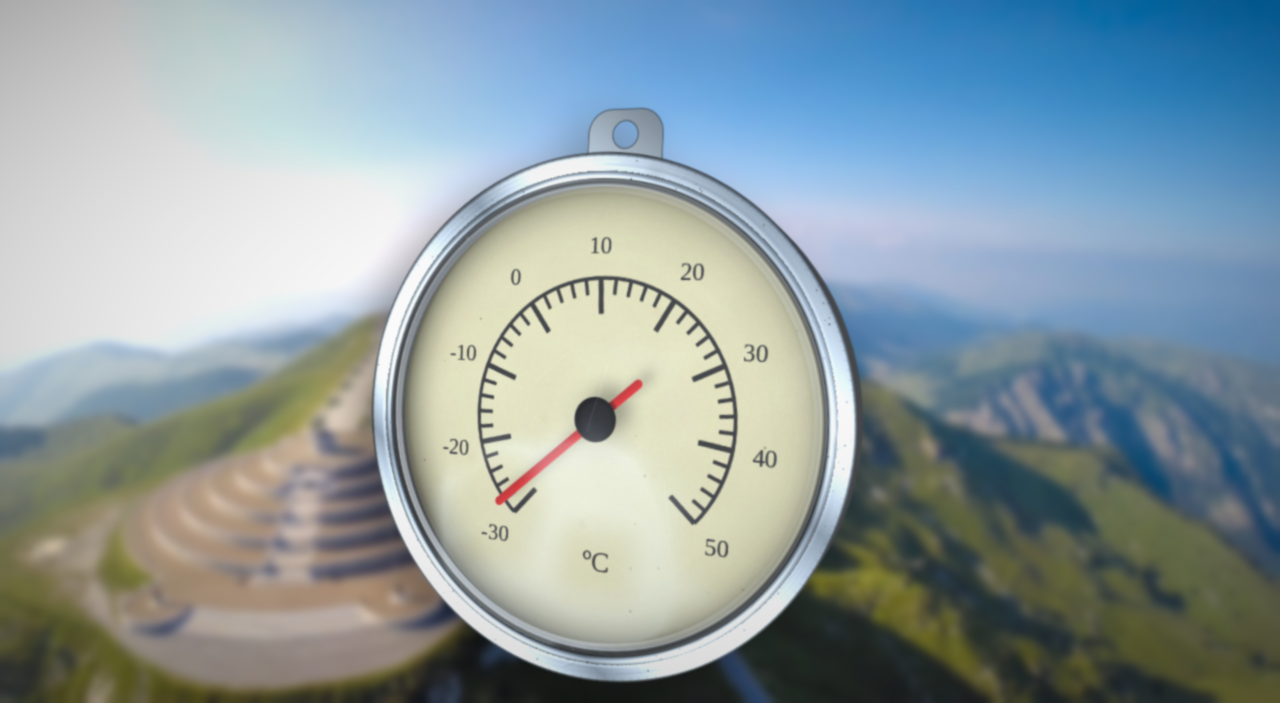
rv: °C -28
